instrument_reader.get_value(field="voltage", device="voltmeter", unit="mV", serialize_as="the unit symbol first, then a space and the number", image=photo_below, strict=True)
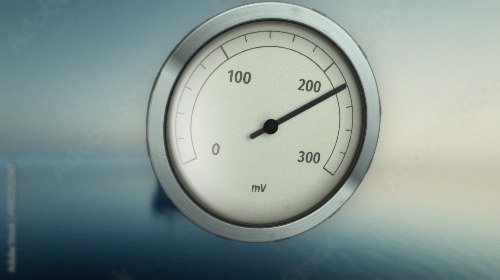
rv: mV 220
